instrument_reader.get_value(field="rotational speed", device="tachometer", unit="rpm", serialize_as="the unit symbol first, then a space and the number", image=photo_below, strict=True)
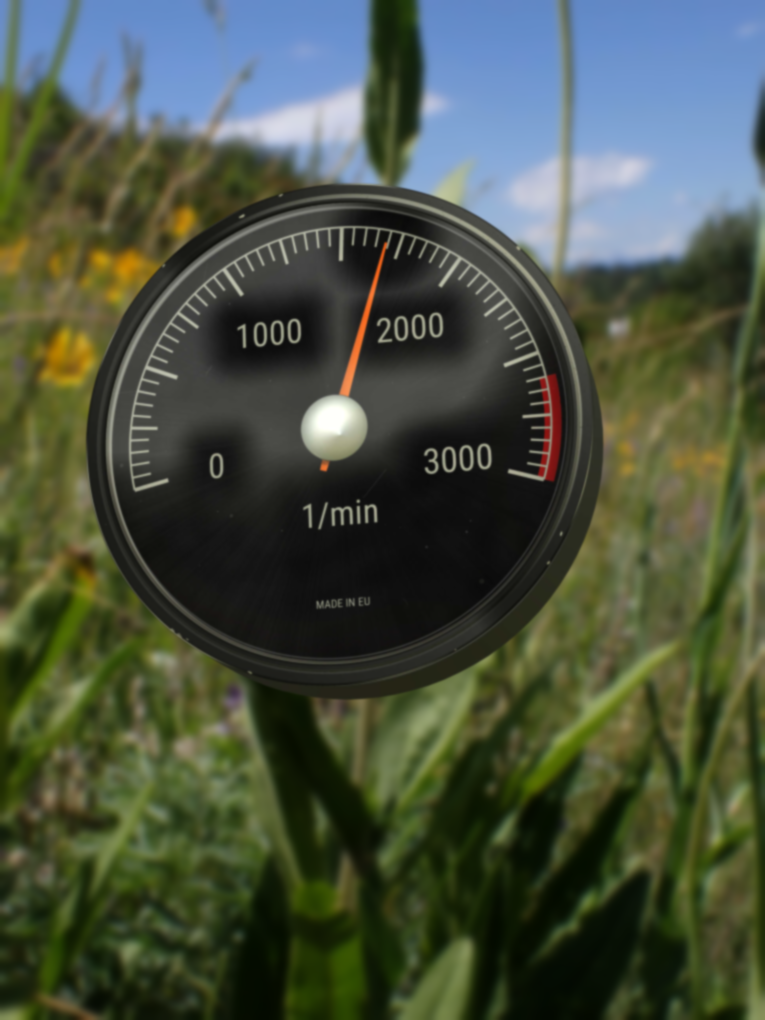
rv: rpm 1700
